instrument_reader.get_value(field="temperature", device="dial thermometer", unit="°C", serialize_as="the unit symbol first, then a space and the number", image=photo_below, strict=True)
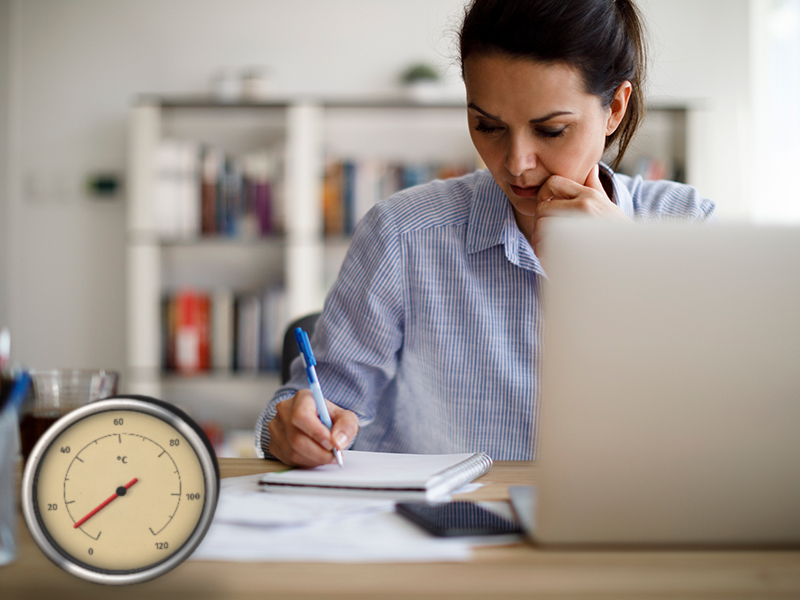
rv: °C 10
